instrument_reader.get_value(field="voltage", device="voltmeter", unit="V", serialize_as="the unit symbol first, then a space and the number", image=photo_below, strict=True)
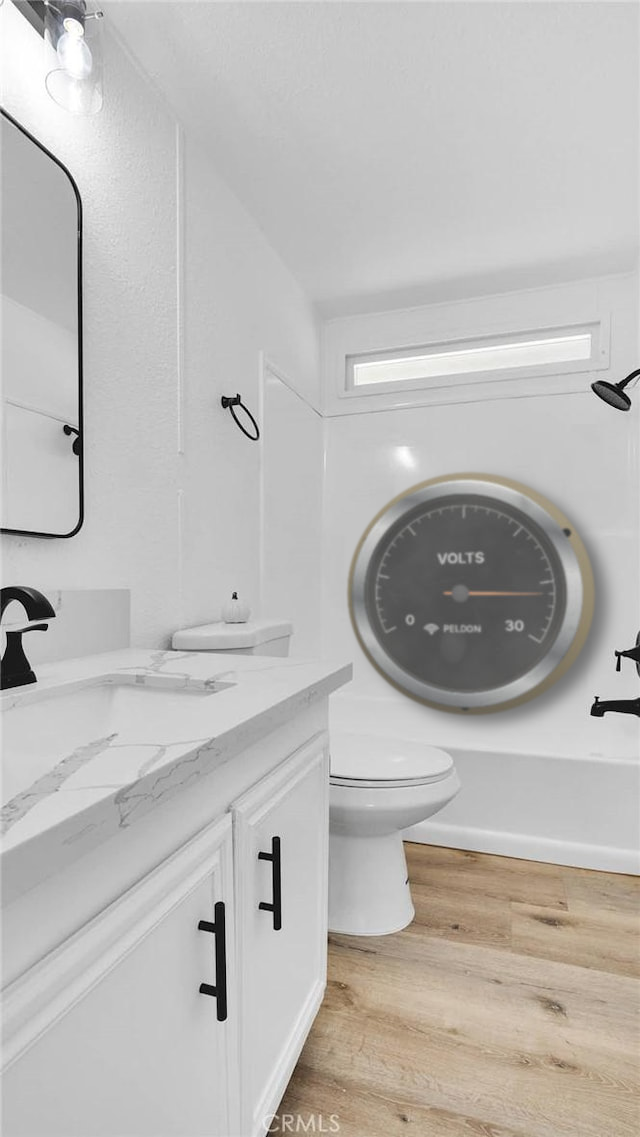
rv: V 26
